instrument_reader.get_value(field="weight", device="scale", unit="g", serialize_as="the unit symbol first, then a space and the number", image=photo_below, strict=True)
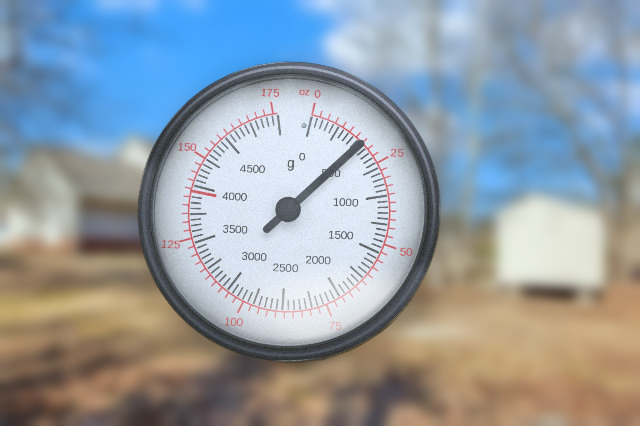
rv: g 500
